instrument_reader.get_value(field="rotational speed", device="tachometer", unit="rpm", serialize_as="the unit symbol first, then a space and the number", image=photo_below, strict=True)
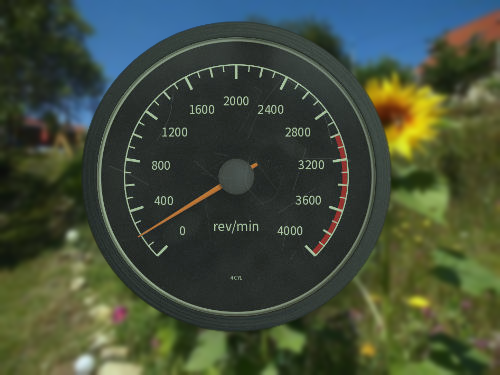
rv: rpm 200
